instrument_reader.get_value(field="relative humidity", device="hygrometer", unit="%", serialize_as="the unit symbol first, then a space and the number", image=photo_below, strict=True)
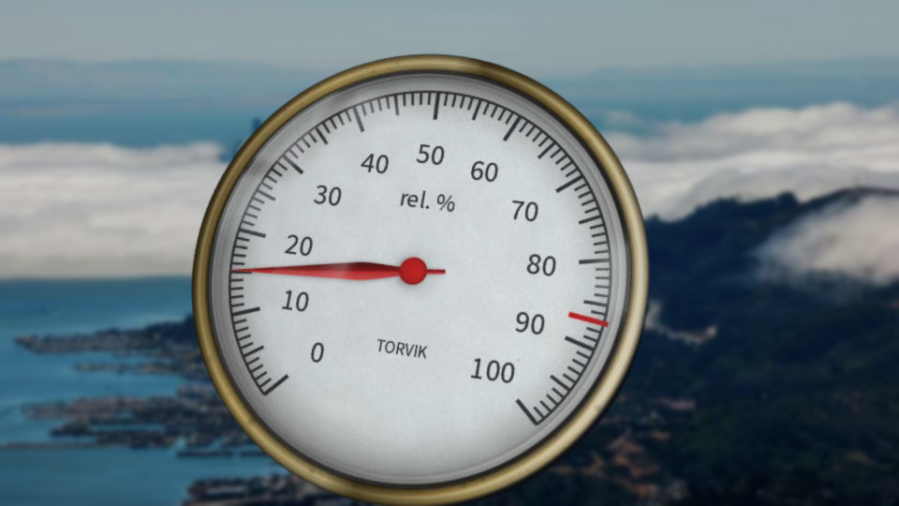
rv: % 15
